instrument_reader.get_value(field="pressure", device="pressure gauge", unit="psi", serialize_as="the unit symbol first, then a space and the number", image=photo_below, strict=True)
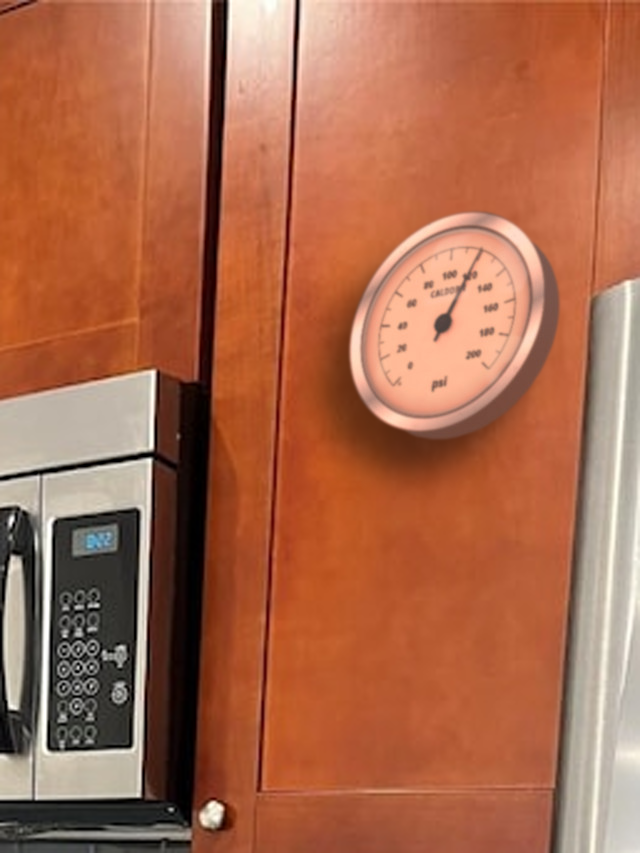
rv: psi 120
